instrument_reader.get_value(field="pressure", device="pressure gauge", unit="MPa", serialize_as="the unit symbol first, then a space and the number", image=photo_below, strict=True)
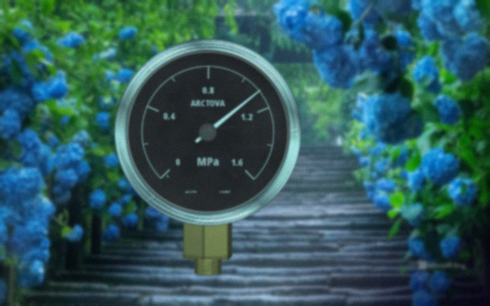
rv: MPa 1.1
